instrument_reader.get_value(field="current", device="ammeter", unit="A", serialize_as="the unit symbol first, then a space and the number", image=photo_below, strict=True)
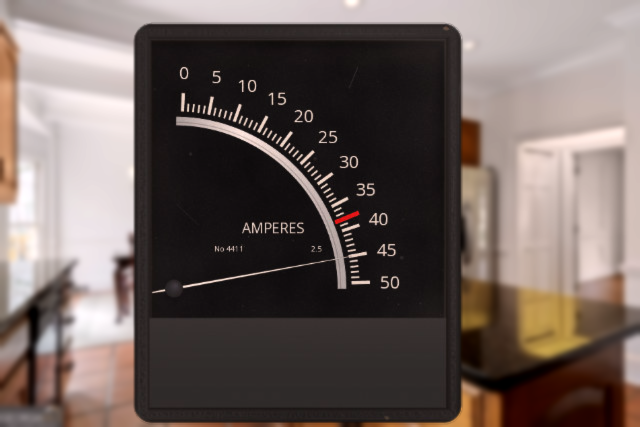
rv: A 45
